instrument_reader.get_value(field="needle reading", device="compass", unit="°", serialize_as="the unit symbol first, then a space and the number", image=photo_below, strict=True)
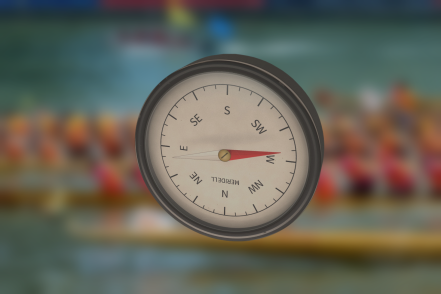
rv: ° 260
